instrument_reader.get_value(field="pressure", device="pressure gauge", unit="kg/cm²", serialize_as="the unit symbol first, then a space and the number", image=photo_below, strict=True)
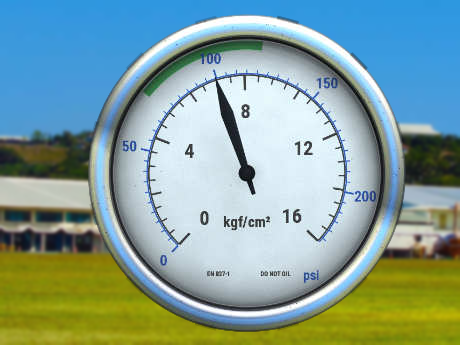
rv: kg/cm² 7
